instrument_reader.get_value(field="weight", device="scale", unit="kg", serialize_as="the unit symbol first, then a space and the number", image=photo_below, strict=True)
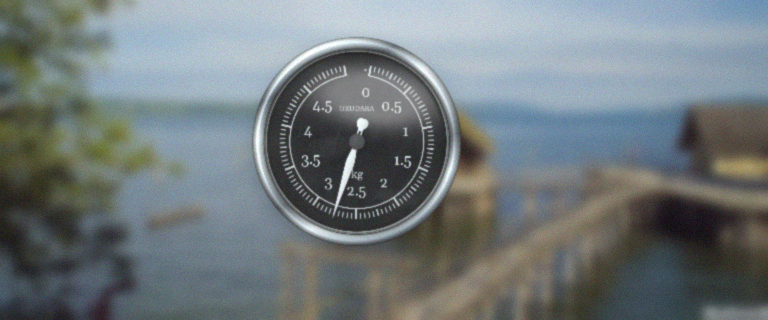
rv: kg 2.75
